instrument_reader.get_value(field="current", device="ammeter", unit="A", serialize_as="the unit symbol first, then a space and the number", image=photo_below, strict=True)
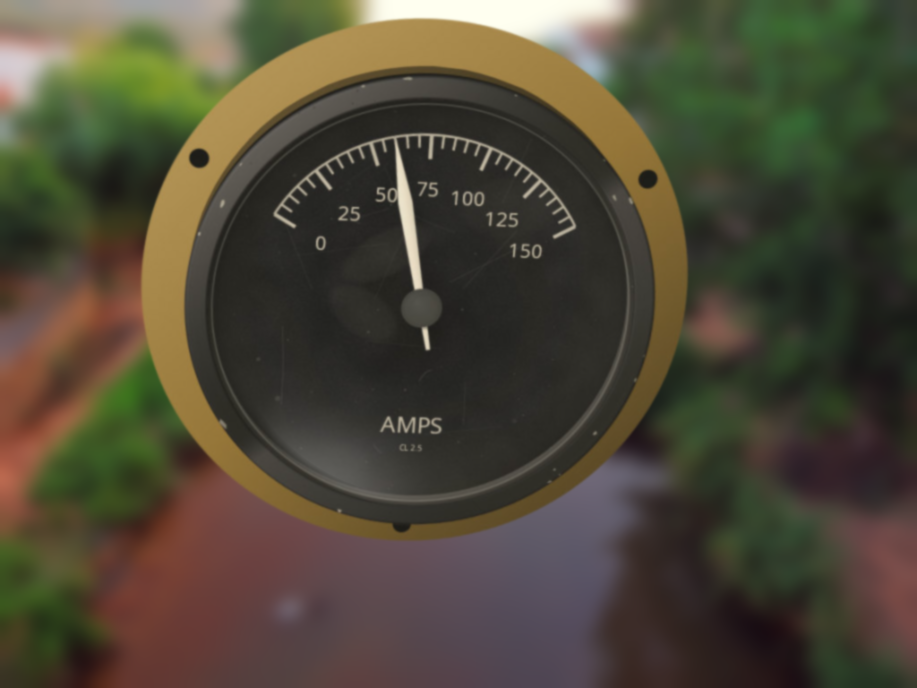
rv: A 60
